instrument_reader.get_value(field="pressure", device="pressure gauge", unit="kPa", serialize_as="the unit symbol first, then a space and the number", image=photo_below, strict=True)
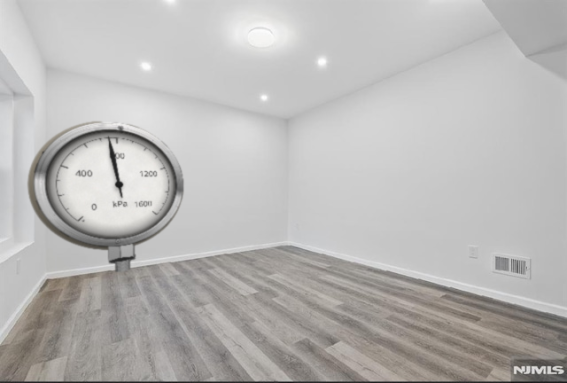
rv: kPa 750
